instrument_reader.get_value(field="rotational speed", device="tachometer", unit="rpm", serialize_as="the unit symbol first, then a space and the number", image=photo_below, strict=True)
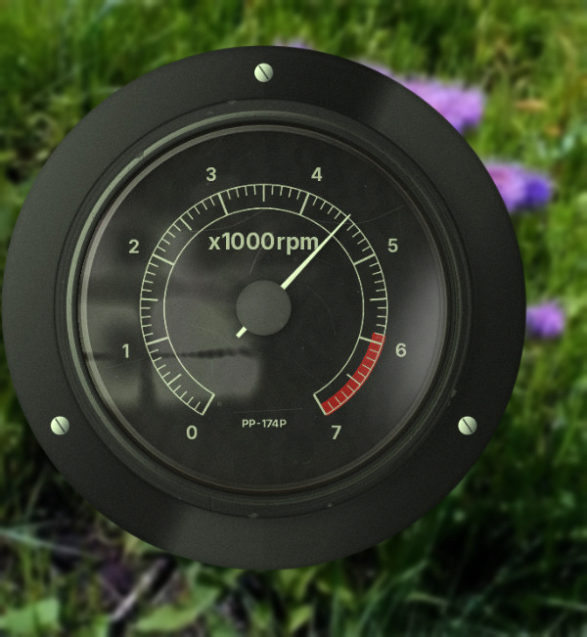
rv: rpm 4500
